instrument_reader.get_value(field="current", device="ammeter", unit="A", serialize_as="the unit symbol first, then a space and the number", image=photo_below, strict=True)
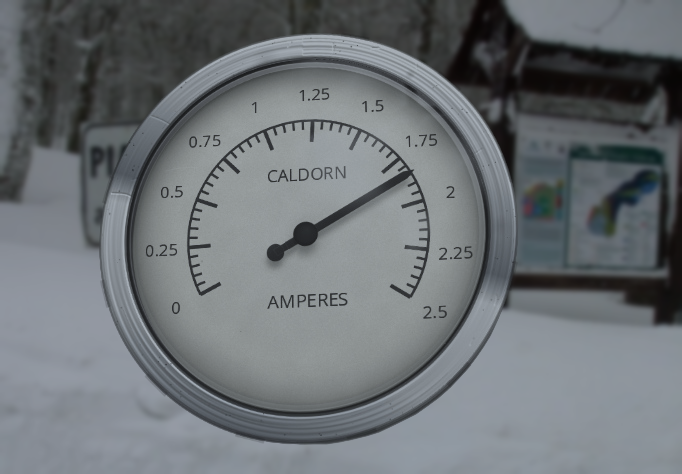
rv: A 1.85
